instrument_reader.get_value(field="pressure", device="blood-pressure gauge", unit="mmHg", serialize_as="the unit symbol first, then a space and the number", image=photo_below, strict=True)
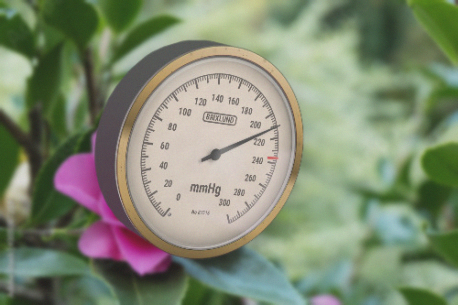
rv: mmHg 210
